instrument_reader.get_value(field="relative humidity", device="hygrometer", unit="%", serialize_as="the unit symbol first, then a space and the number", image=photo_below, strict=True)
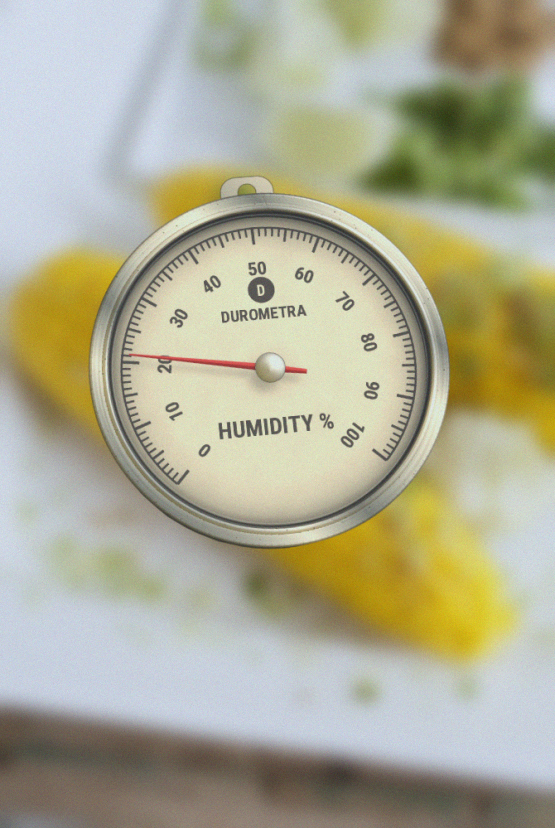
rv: % 21
